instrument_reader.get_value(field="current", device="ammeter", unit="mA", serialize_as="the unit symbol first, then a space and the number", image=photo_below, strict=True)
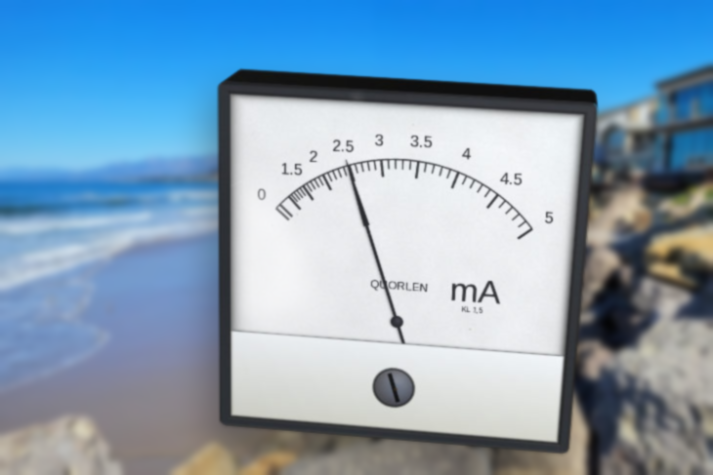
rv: mA 2.5
